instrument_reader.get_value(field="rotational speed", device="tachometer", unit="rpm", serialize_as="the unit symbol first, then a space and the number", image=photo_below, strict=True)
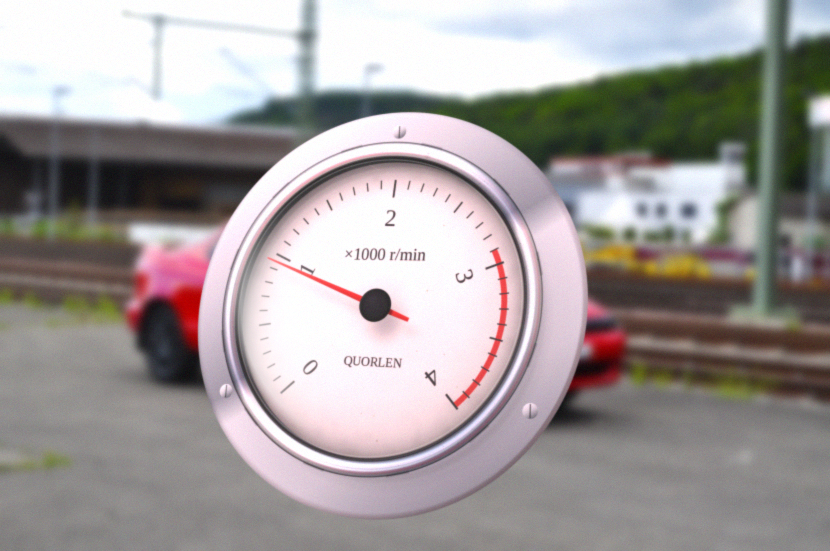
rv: rpm 950
